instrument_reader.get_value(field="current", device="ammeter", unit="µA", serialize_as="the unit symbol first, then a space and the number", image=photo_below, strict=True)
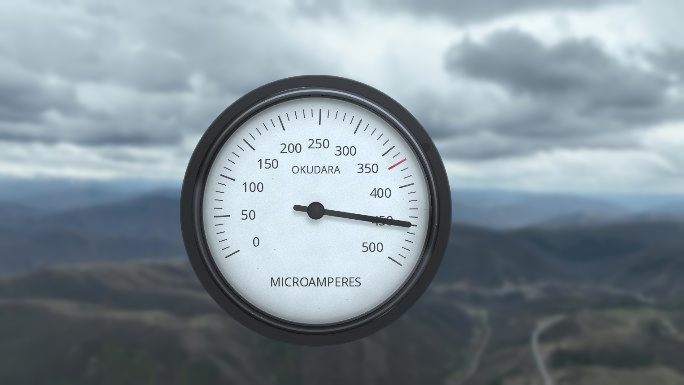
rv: µA 450
